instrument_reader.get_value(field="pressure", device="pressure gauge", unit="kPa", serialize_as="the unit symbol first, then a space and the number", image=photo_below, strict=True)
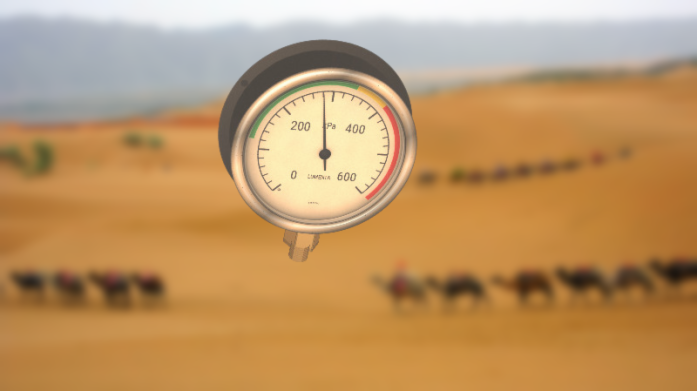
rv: kPa 280
